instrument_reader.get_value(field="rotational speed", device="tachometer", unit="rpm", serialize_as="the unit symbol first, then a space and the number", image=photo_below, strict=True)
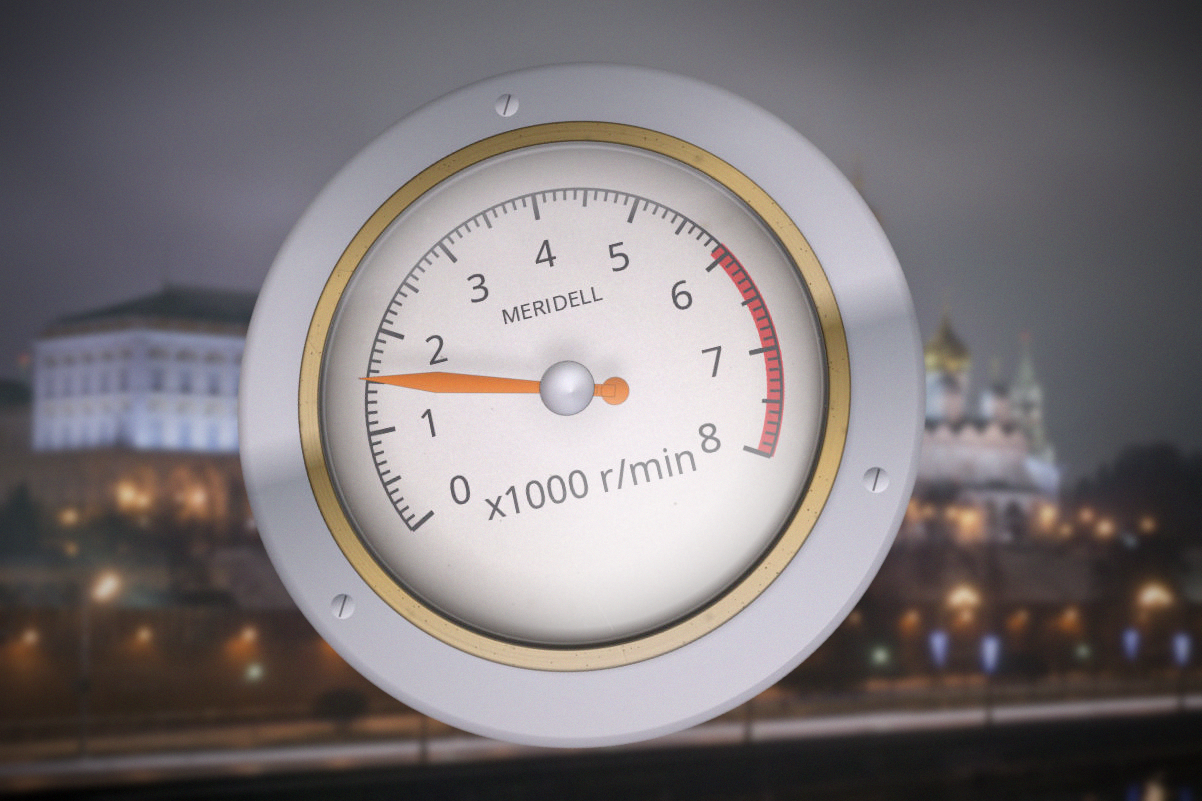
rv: rpm 1500
